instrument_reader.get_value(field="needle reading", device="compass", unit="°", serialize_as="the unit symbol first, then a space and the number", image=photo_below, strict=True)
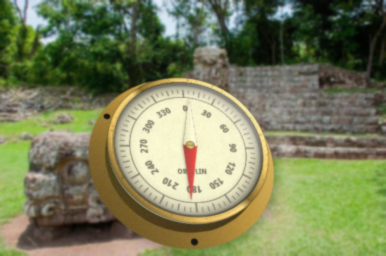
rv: ° 185
